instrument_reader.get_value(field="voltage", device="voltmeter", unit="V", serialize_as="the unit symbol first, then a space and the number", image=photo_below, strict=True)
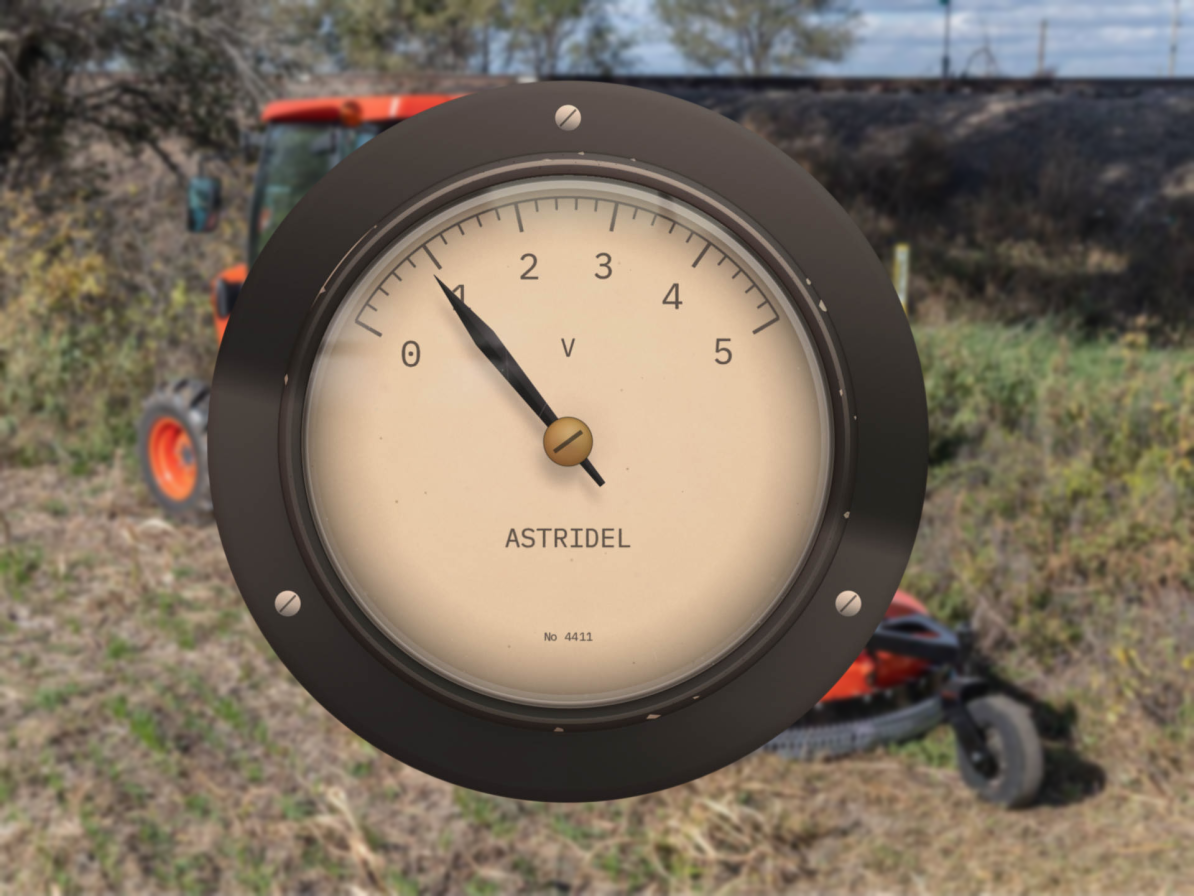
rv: V 0.9
